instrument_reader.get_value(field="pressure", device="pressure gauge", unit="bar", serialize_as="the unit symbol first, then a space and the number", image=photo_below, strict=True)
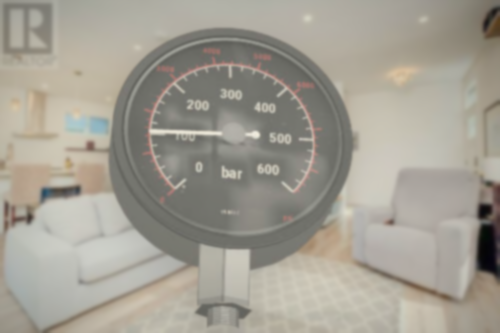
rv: bar 100
